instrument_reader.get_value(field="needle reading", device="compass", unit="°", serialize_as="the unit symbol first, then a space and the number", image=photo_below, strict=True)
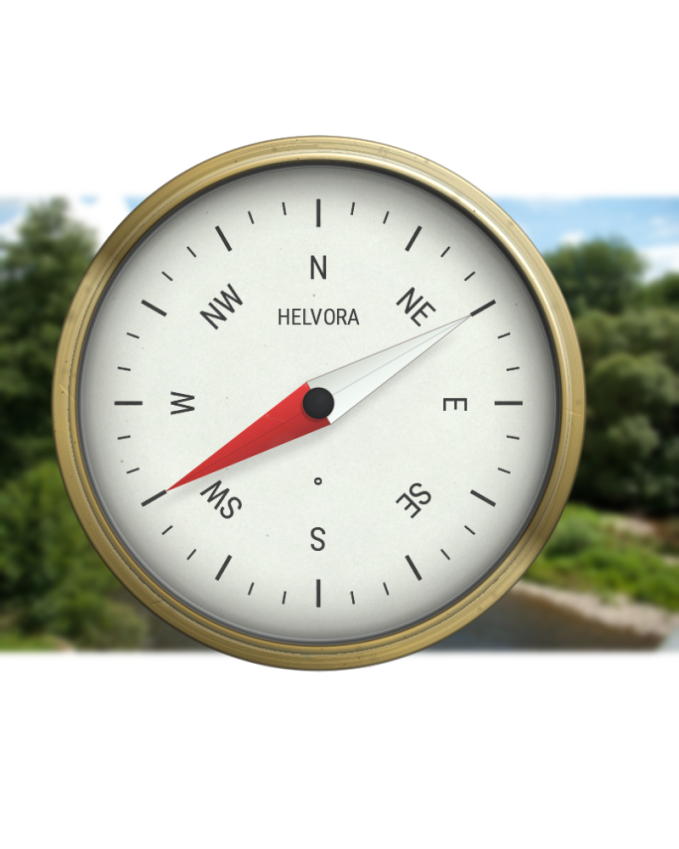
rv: ° 240
